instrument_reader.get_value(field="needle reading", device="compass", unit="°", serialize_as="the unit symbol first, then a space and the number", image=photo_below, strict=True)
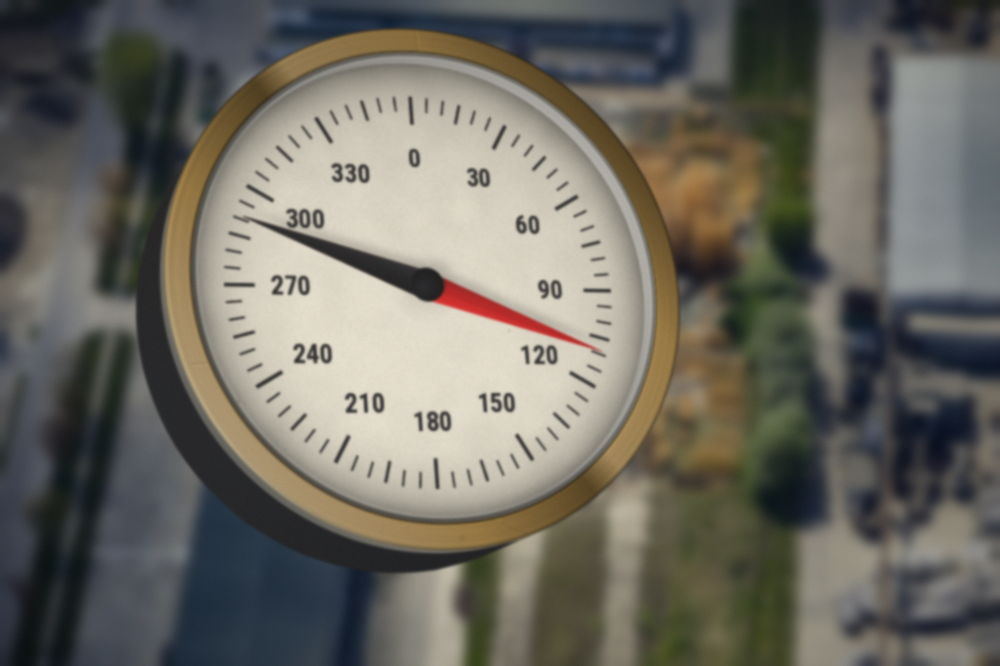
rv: ° 110
